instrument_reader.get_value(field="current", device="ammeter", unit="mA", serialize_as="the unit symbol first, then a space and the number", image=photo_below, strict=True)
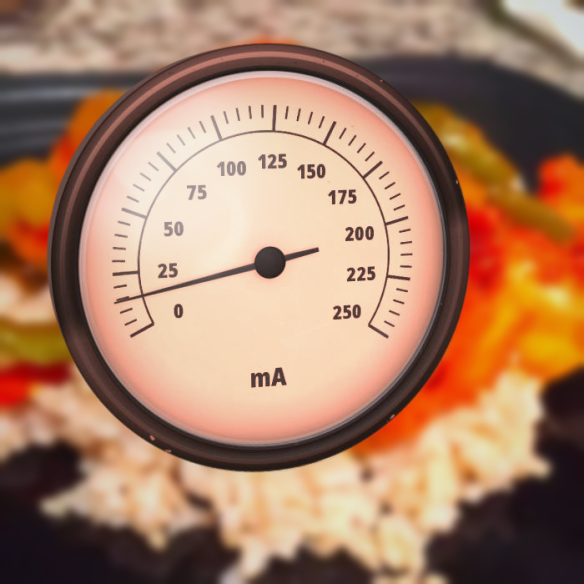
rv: mA 15
